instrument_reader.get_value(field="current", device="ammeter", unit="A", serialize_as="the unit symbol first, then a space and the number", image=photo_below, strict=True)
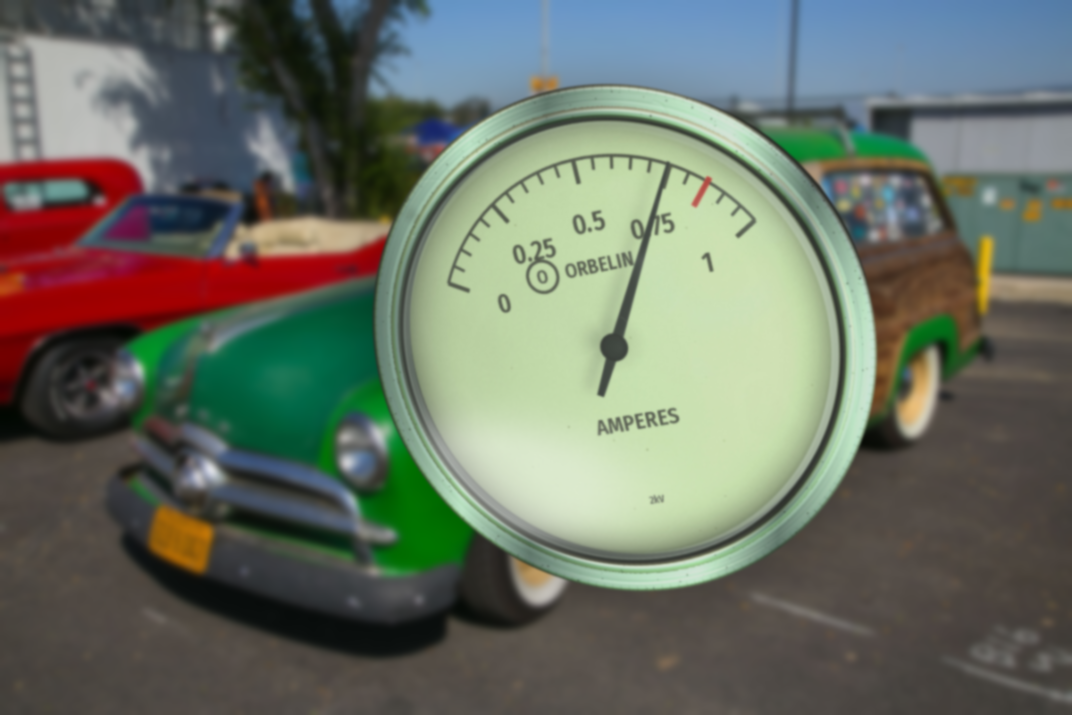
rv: A 0.75
